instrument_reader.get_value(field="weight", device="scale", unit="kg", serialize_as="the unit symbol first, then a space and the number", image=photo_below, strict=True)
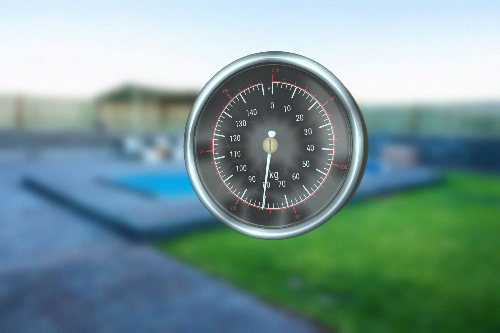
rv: kg 80
